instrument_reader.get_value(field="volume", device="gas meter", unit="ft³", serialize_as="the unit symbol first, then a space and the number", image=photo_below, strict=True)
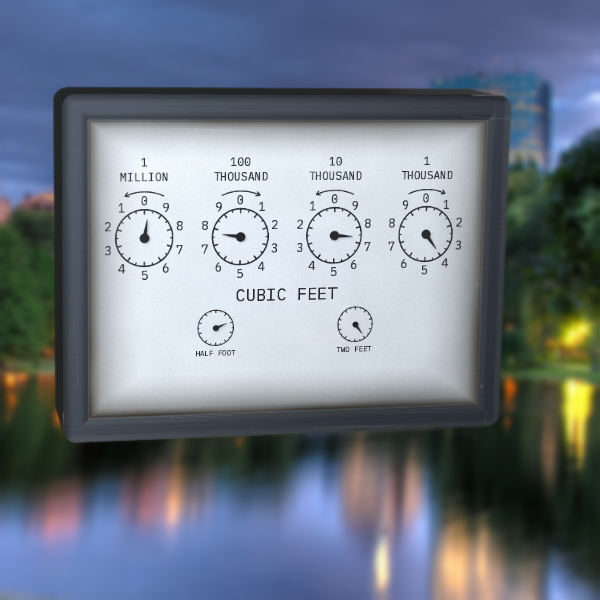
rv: ft³ 977400
